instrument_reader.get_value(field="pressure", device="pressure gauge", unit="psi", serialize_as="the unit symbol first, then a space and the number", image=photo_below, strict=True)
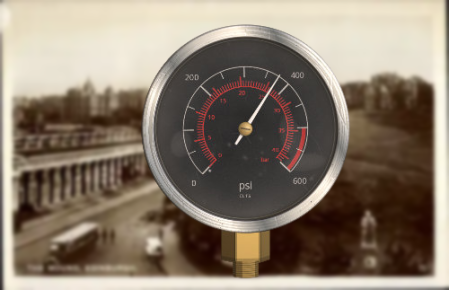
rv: psi 375
